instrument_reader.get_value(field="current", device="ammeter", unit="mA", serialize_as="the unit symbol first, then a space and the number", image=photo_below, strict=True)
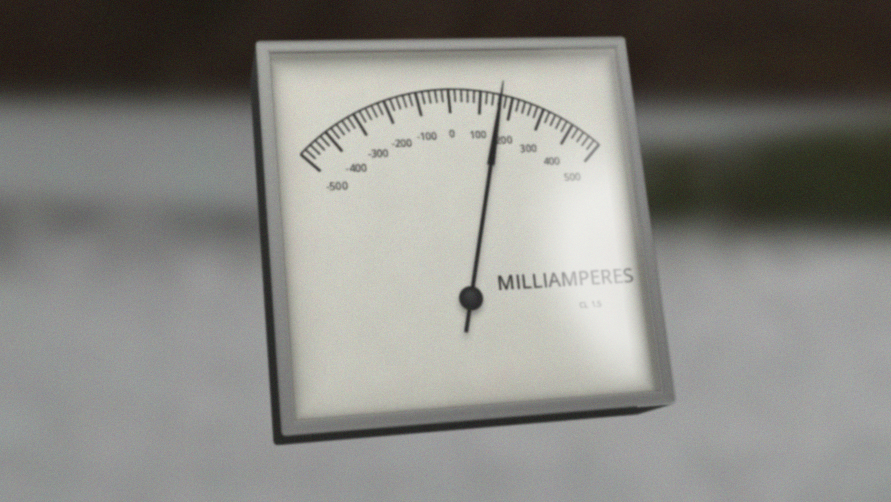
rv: mA 160
